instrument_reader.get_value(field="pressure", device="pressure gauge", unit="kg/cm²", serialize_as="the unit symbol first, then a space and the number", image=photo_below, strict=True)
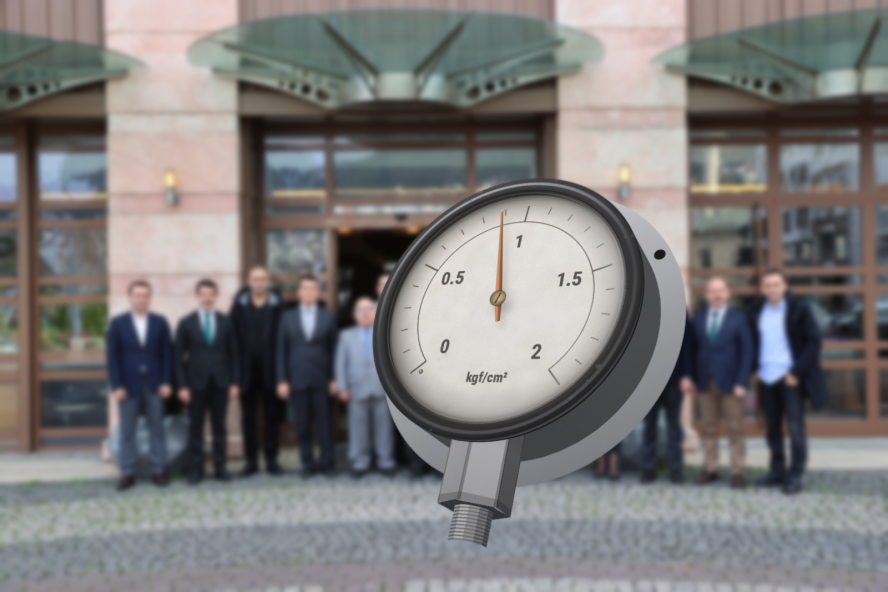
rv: kg/cm² 0.9
